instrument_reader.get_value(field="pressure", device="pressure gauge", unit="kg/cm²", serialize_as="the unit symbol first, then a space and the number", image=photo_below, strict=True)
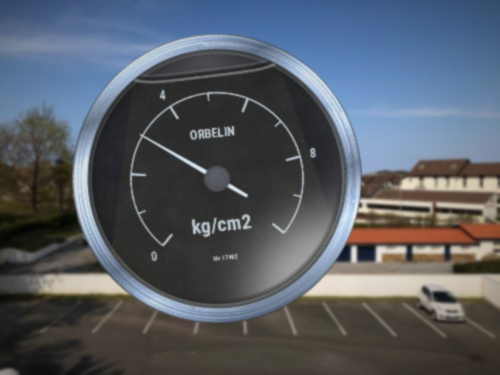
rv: kg/cm² 3
